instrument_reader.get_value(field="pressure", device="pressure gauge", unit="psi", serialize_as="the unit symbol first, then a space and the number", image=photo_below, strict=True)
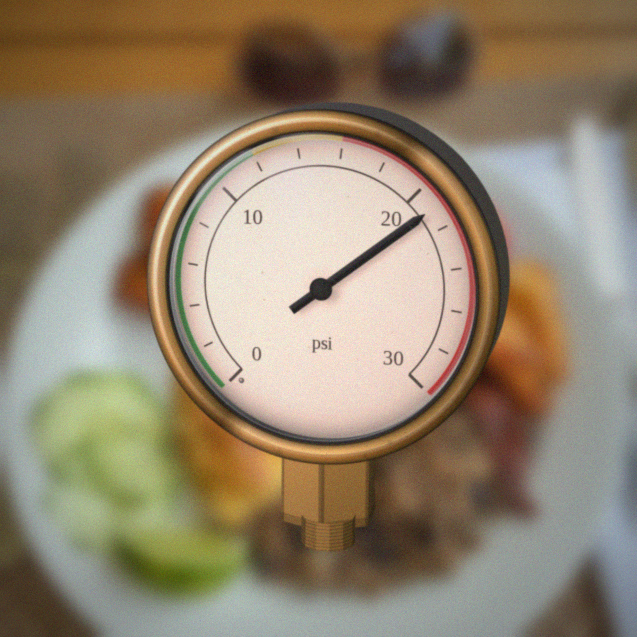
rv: psi 21
